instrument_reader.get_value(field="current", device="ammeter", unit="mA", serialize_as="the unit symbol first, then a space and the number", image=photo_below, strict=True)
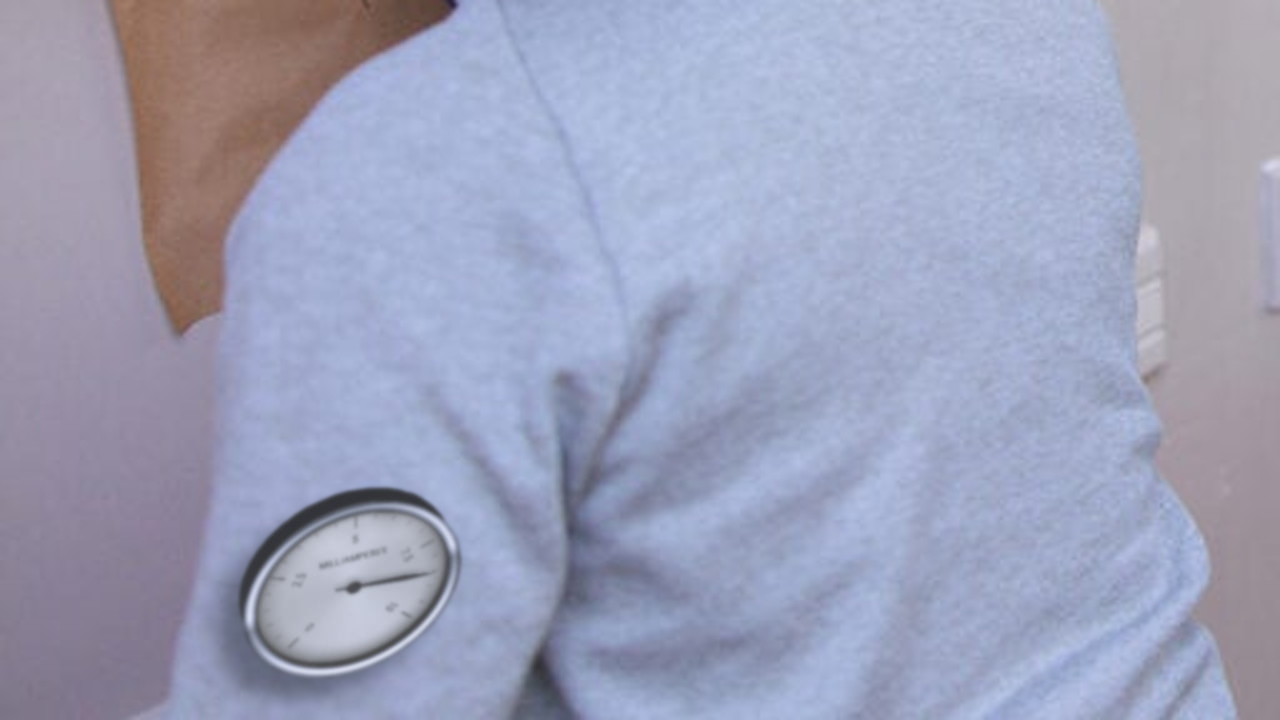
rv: mA 8.5
